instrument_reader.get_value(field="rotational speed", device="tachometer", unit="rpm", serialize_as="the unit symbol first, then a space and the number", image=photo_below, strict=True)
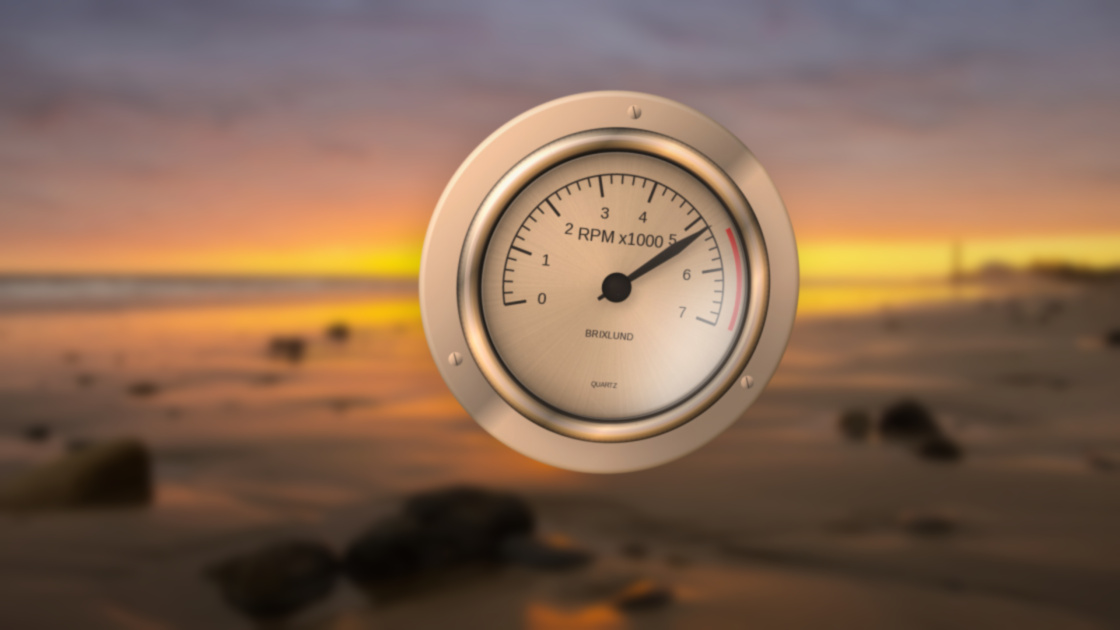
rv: rpm 5200
